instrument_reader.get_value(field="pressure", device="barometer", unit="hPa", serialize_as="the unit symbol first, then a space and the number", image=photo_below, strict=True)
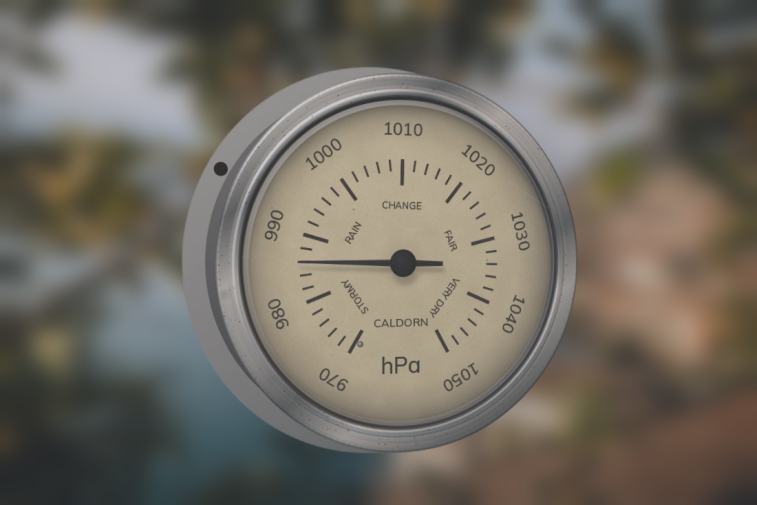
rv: hPa 986
